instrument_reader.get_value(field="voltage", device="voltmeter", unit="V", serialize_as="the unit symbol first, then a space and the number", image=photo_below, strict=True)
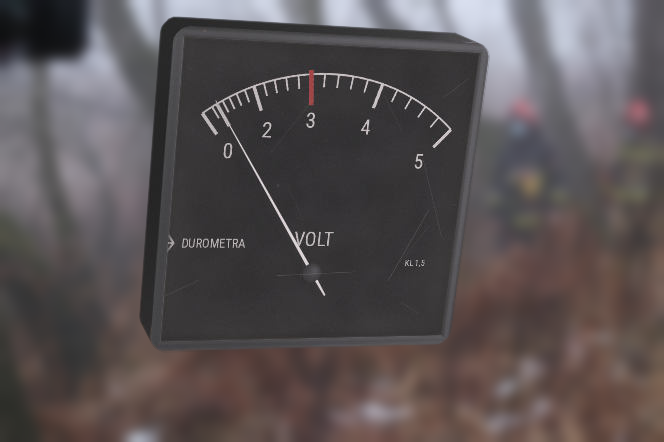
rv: V 1
